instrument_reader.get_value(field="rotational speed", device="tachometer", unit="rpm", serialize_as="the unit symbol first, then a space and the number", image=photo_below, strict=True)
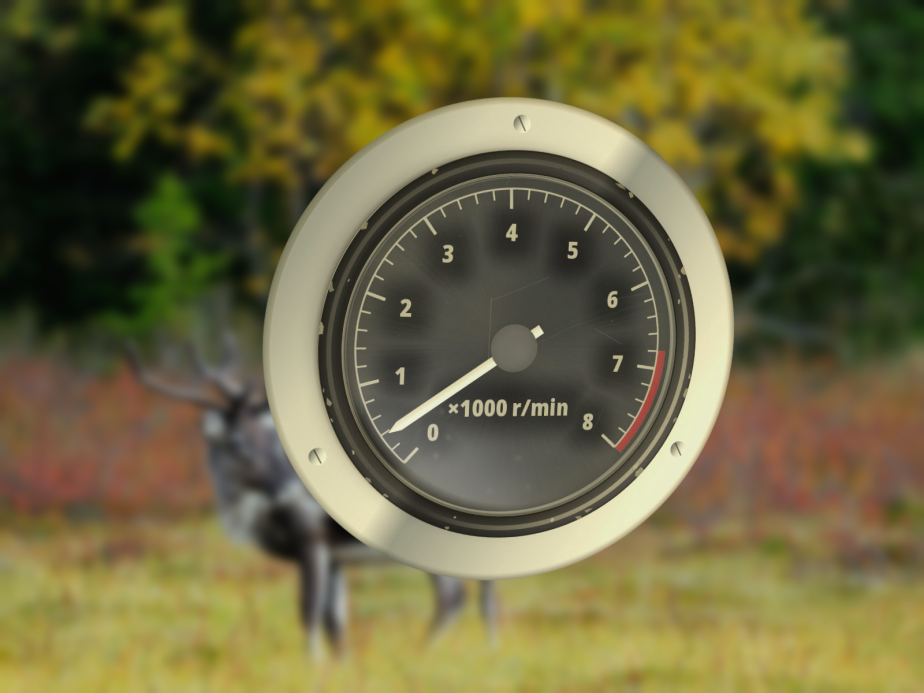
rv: rpm 400
